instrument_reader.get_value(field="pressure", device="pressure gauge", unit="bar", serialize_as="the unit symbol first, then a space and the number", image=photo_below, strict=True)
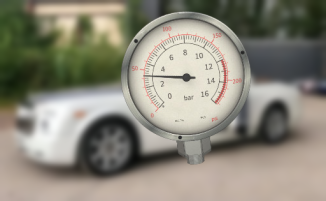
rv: bar 3
